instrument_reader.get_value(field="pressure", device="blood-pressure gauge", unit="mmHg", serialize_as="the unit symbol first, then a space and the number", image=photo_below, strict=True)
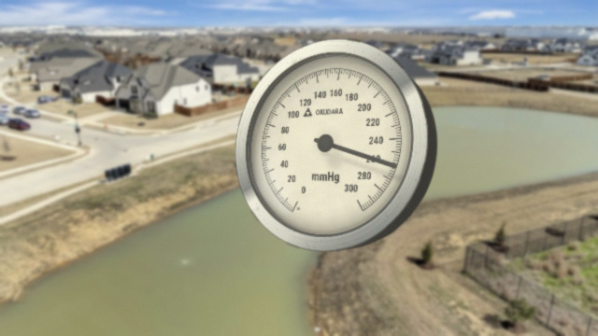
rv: mmHg 260
